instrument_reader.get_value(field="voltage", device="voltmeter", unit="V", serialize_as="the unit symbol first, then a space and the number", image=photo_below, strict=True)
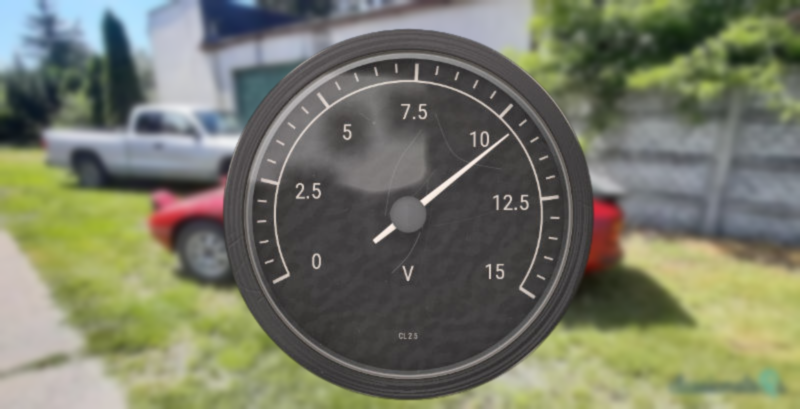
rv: V 10.5
